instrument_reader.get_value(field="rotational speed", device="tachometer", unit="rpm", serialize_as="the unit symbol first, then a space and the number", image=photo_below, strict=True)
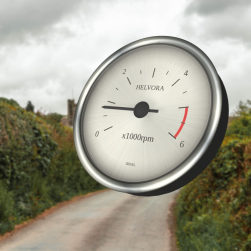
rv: rpm 750
